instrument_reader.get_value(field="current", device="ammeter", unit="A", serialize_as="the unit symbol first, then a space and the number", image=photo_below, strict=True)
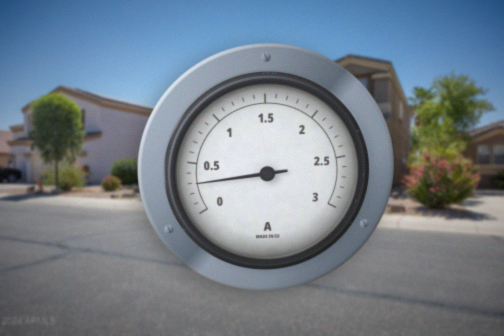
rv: A 0.3
